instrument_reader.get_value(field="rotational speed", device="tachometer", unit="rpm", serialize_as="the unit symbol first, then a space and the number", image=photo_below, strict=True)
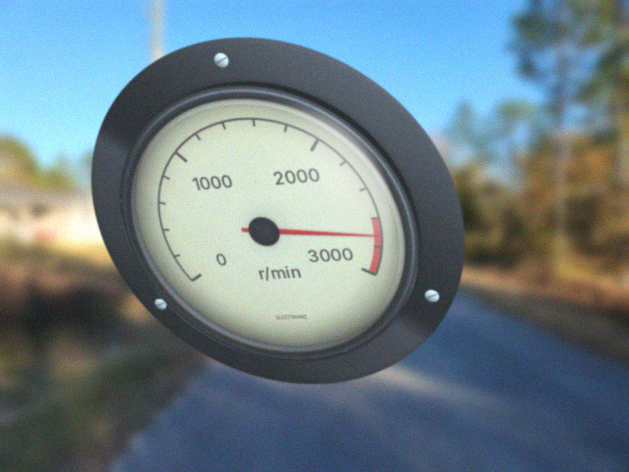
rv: rpm 2700
